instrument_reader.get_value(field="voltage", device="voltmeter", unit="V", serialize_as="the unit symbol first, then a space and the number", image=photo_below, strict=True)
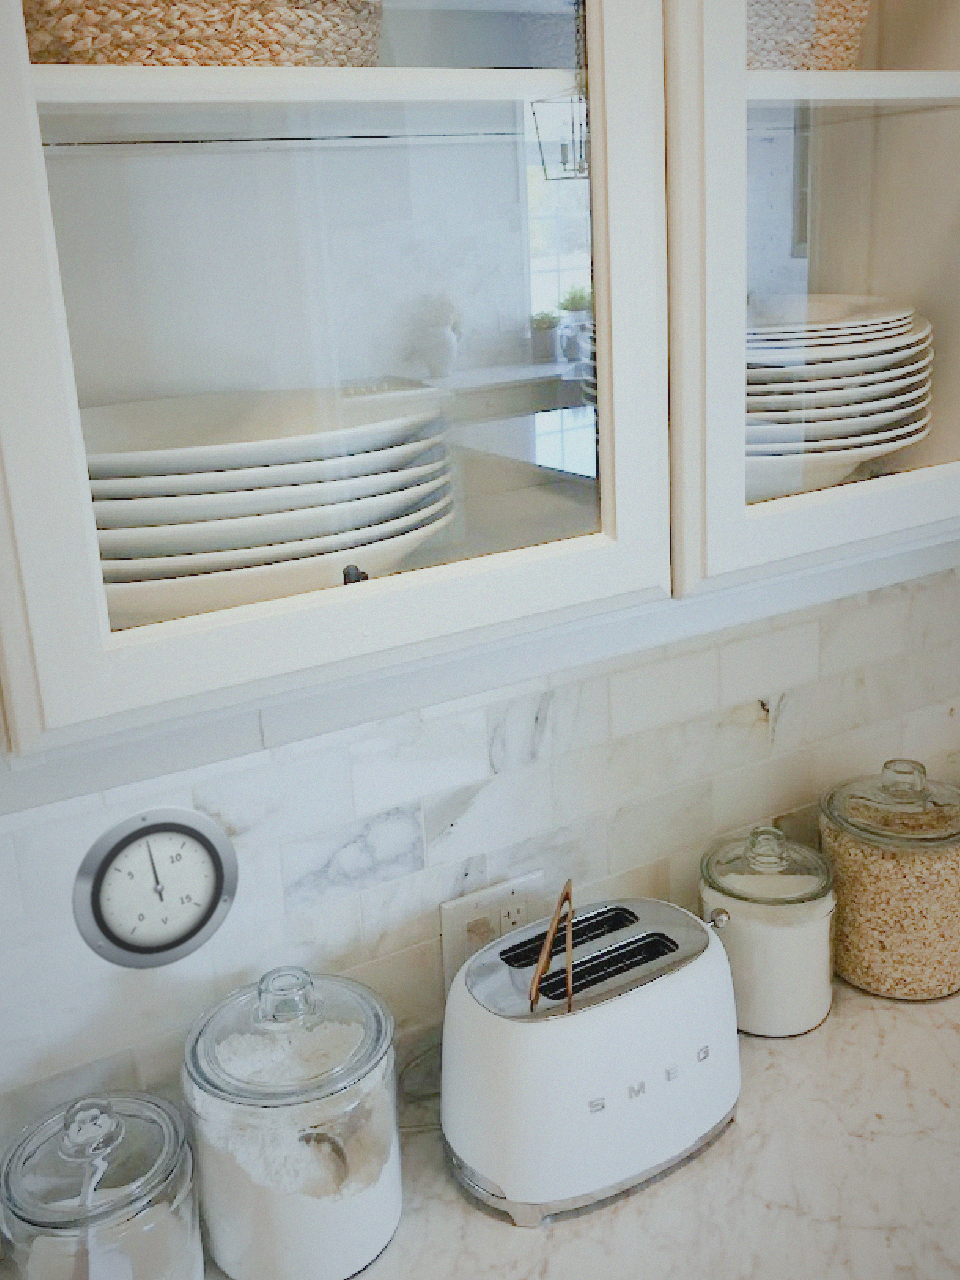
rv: V 7.5
